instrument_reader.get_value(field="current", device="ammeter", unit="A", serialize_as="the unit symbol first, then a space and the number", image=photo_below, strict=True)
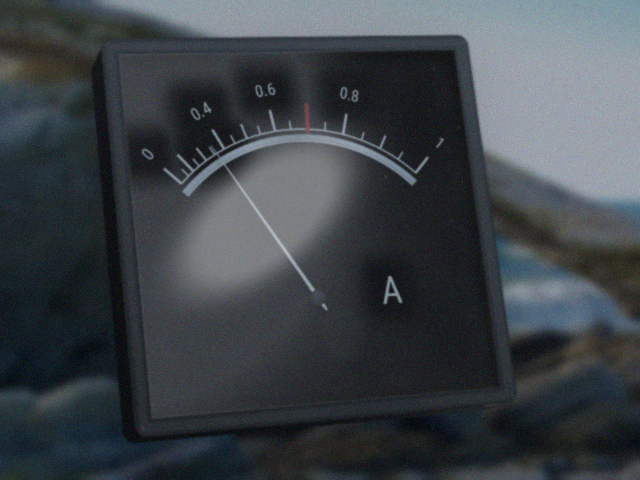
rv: A 0.35
